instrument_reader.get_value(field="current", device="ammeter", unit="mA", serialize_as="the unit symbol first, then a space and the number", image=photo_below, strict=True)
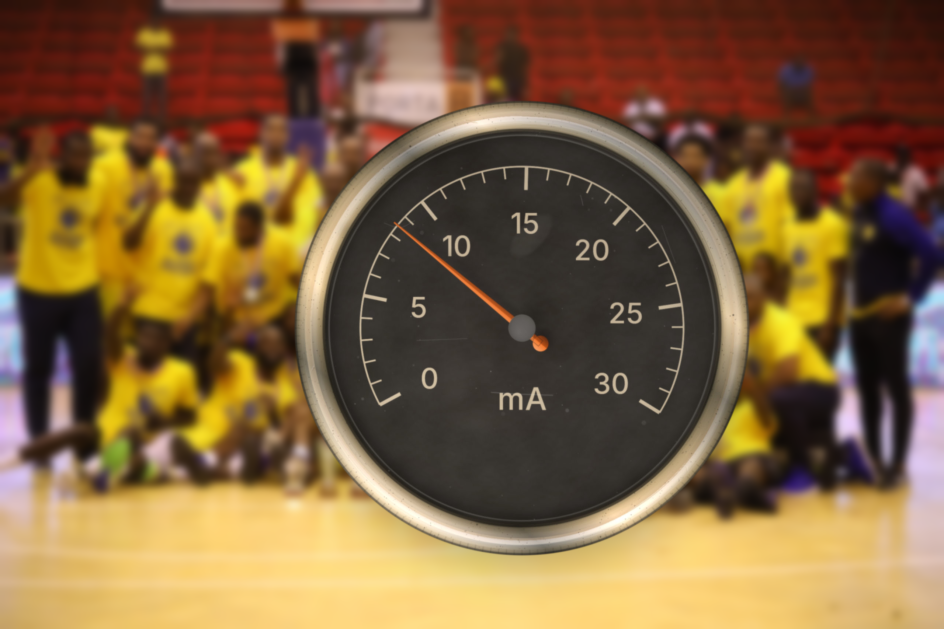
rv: mA 8.5
